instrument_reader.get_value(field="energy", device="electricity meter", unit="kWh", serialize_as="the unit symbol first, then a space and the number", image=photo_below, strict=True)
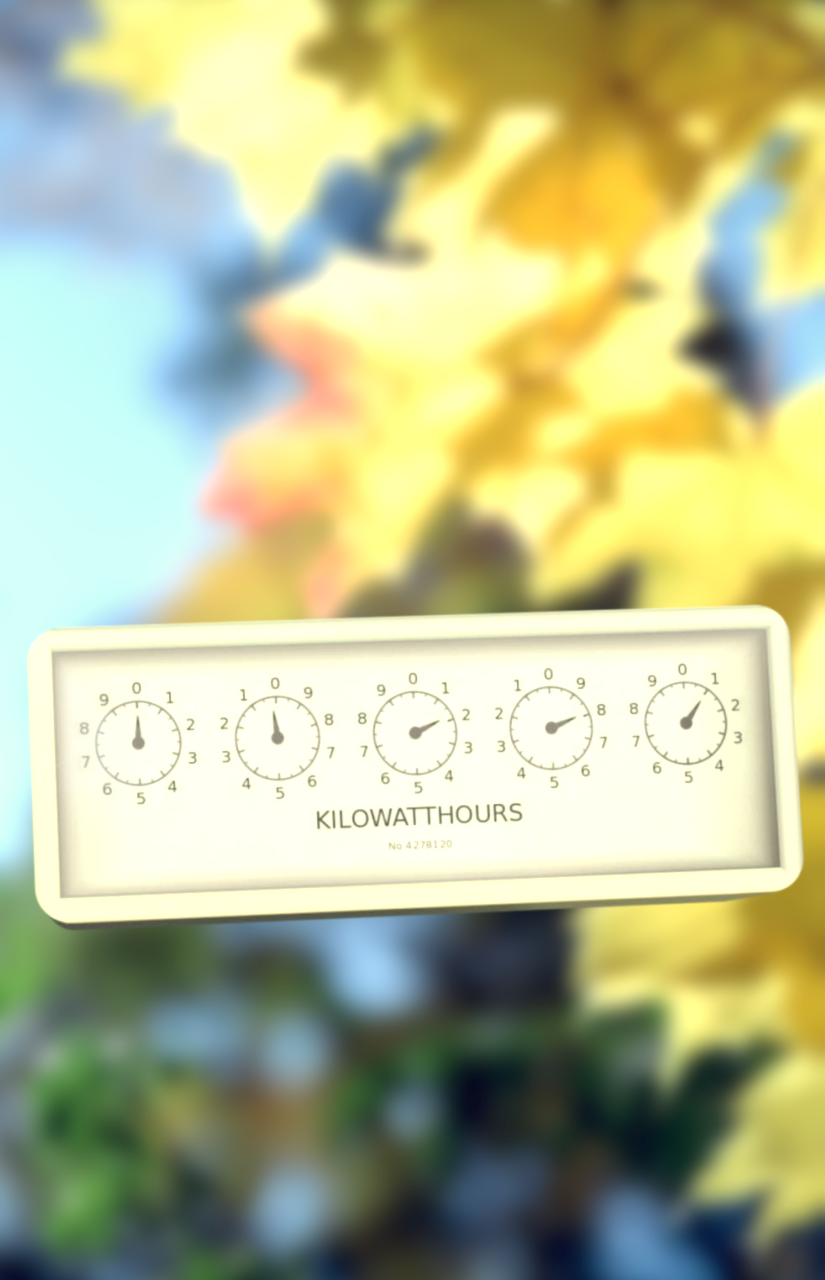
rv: kWh 181
